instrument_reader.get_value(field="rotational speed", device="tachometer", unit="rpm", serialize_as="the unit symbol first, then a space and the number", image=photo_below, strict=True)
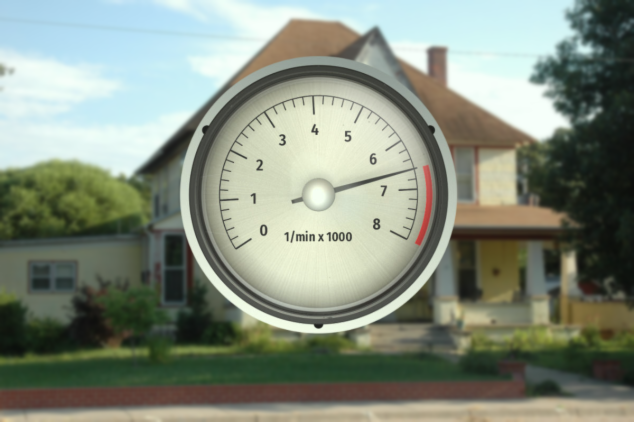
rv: rpm 6600
